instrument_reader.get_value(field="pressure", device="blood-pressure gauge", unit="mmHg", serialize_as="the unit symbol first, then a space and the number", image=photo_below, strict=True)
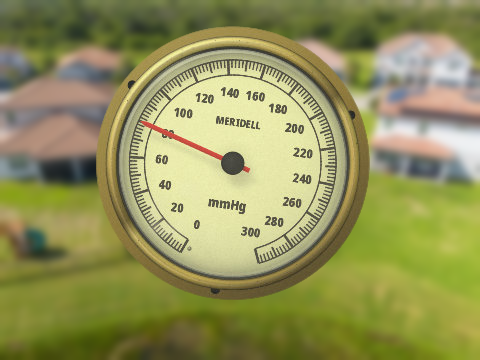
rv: mmHg 80
